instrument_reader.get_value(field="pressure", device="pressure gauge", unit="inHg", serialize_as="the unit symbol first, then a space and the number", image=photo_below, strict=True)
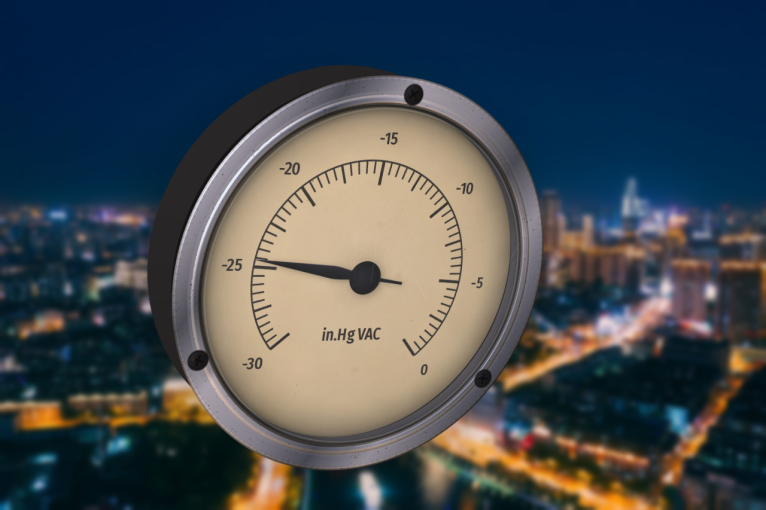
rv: inHg -24.5
